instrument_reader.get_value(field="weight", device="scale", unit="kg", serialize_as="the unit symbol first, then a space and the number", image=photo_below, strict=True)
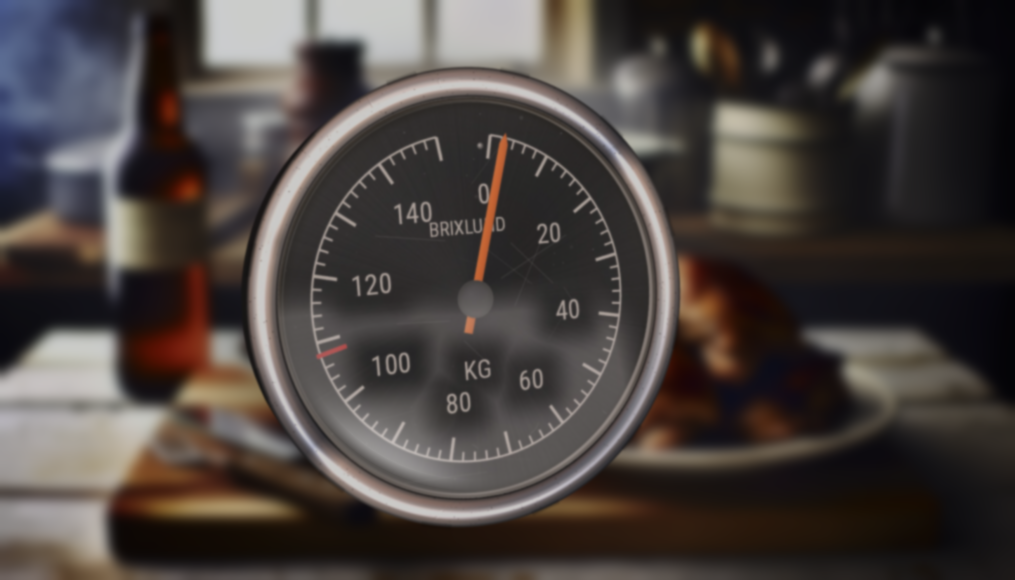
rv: kg 2
